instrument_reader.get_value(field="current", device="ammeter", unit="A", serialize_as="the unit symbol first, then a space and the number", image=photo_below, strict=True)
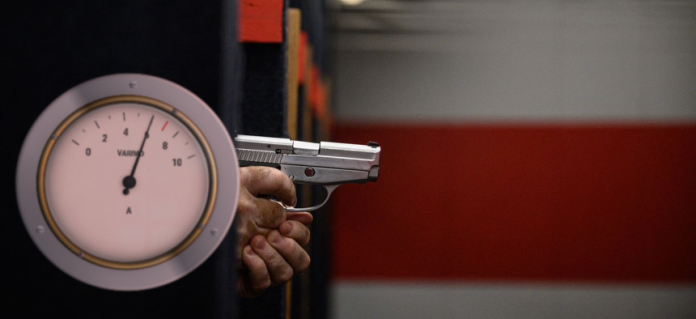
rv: A 6
